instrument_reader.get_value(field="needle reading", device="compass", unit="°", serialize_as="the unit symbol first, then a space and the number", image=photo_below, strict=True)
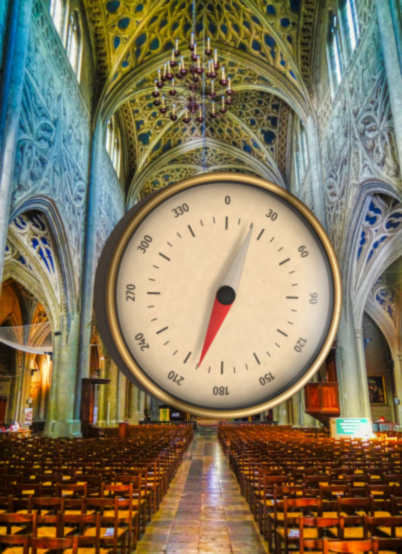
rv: ° 200
